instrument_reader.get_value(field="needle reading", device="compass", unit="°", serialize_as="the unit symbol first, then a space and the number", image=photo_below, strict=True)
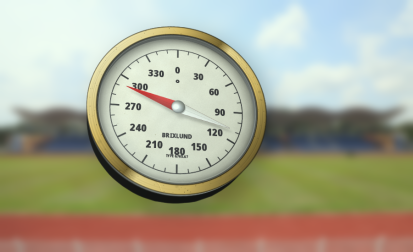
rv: ° 290
